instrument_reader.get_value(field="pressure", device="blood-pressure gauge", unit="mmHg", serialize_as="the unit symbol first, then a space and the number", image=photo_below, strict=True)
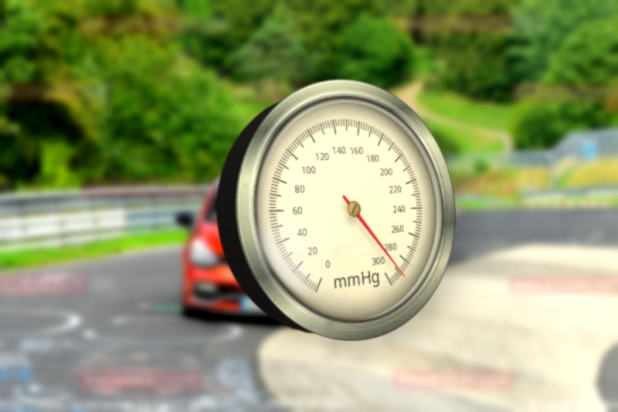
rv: mmHg 290
